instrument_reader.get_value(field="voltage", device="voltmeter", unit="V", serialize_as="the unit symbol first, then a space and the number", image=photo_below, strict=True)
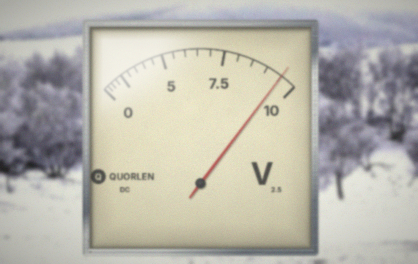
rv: V 9.5
